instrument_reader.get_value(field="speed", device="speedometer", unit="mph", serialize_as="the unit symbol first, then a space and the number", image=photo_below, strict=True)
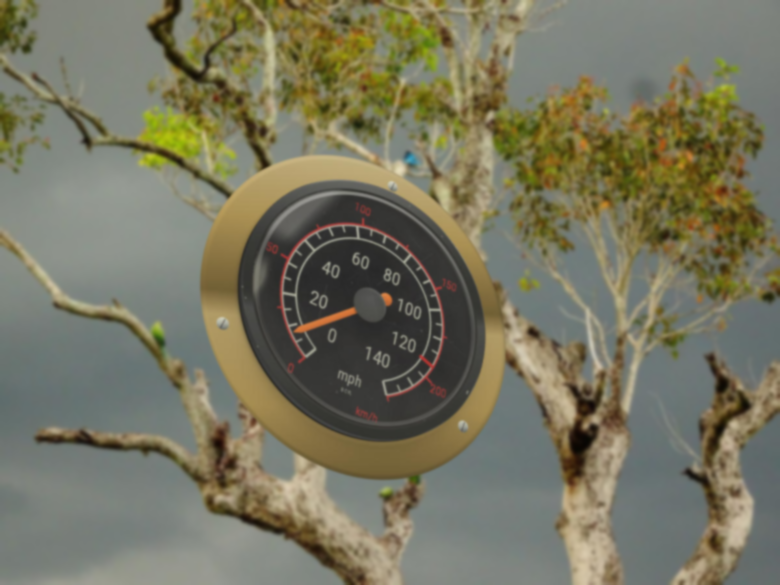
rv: mph 7.5
